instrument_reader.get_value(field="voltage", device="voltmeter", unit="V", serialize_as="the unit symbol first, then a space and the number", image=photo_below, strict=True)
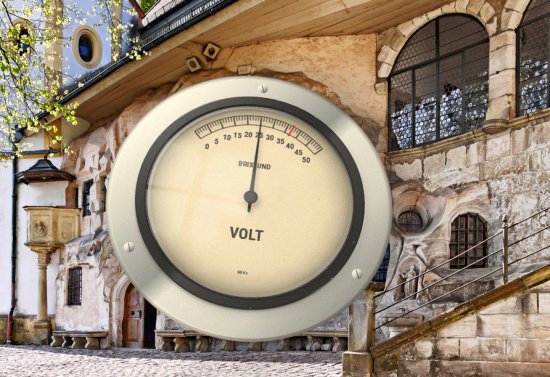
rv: V 25
